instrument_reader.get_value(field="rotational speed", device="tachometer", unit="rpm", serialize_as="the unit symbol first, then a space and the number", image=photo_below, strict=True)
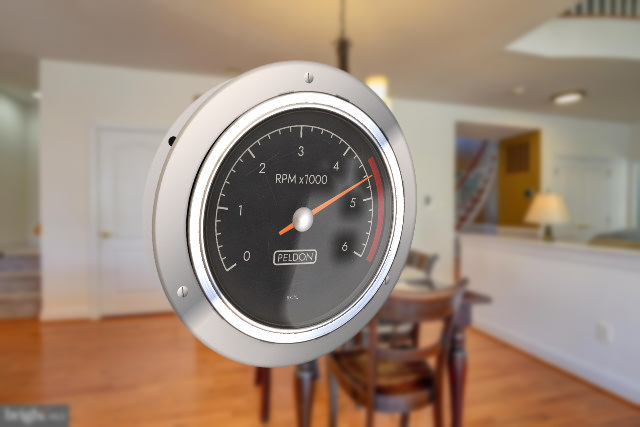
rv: rpm 4600
